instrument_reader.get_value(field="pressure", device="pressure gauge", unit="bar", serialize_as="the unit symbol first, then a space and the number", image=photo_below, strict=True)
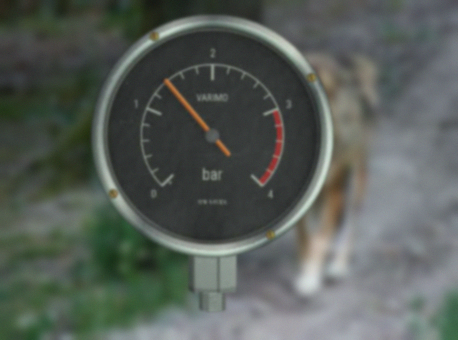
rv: bar 1.4
